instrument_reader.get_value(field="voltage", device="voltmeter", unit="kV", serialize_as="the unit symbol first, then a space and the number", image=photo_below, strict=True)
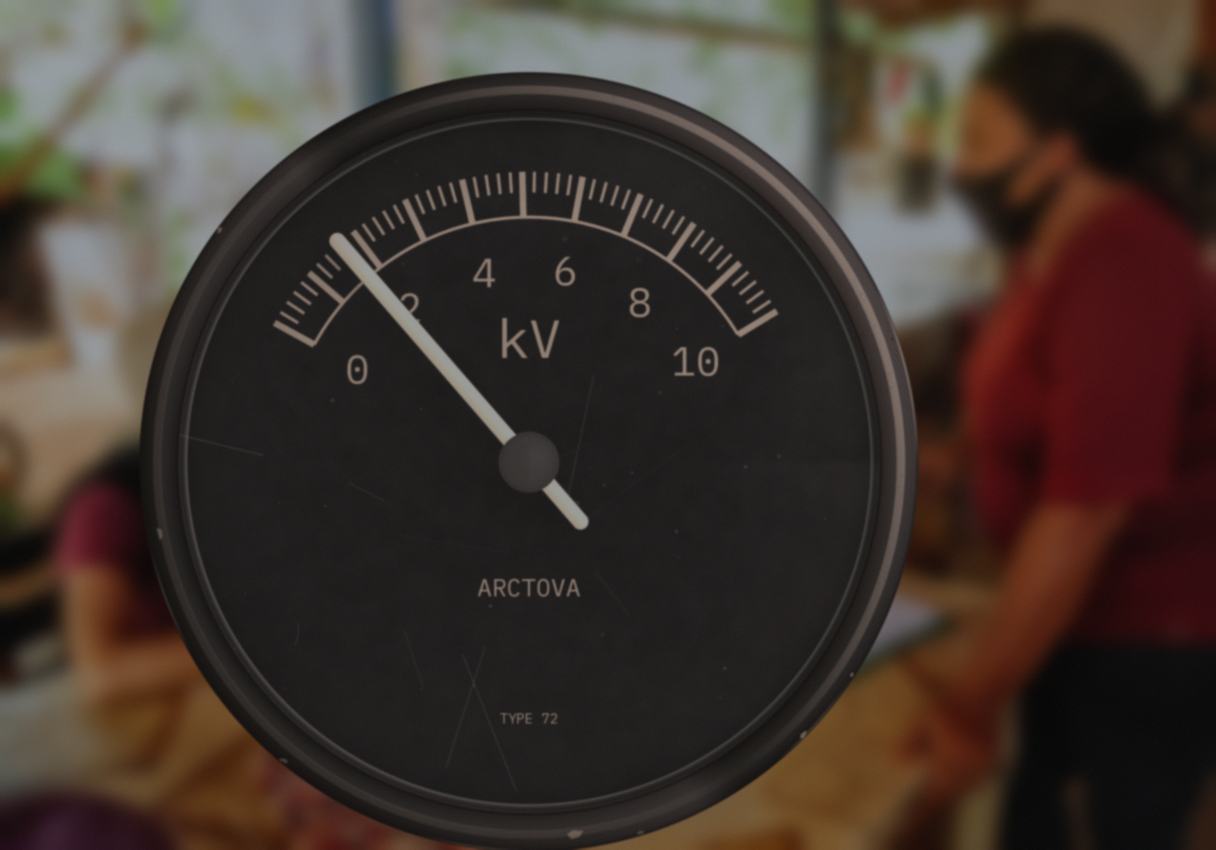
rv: kV 1.7
